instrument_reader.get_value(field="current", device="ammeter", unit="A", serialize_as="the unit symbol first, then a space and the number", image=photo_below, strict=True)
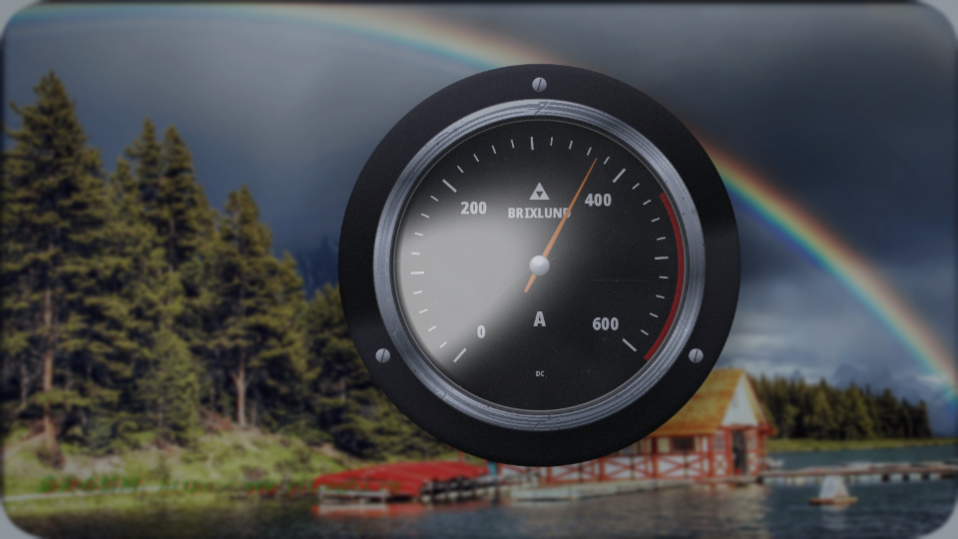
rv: A 370
